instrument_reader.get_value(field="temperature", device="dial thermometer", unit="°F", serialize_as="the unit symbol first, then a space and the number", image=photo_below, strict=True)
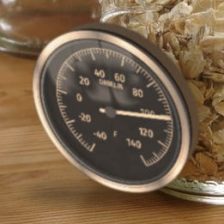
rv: °F 100
